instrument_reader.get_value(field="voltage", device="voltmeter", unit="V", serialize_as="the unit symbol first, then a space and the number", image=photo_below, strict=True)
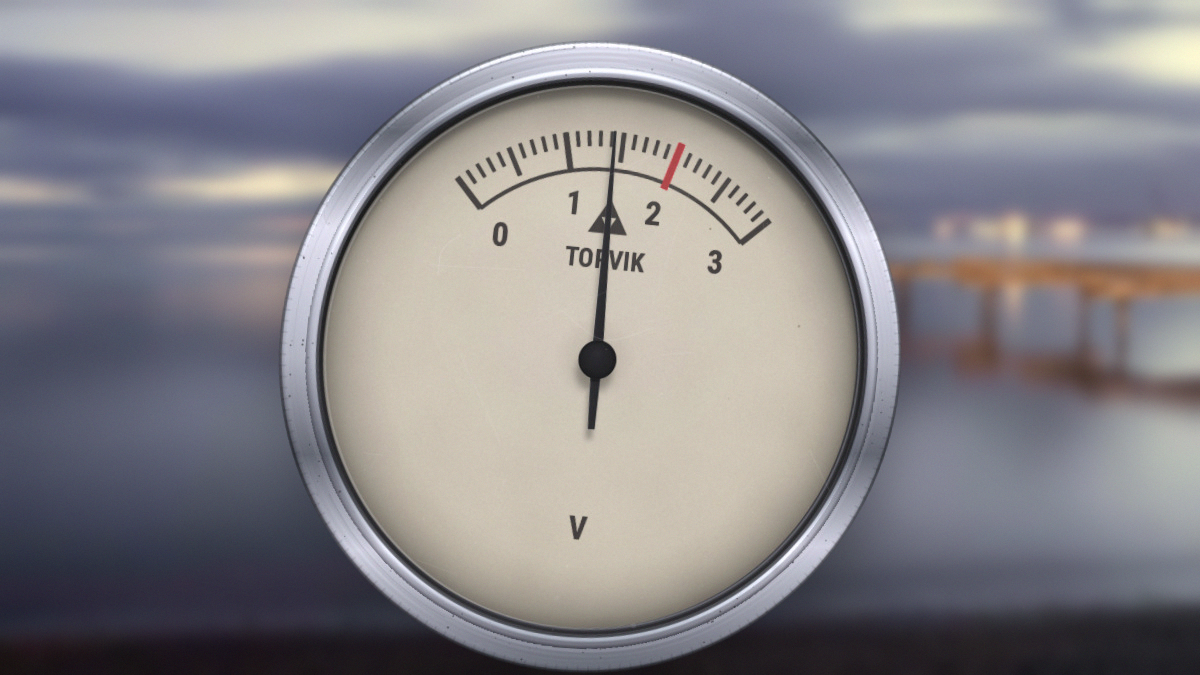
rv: V 1.4
